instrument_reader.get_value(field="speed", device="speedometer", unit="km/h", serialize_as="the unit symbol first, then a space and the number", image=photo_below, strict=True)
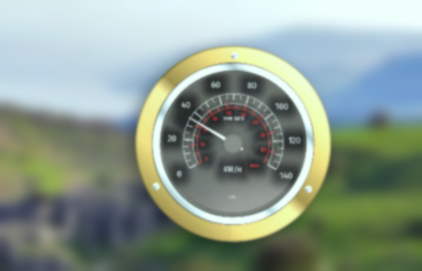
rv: km/h 35
